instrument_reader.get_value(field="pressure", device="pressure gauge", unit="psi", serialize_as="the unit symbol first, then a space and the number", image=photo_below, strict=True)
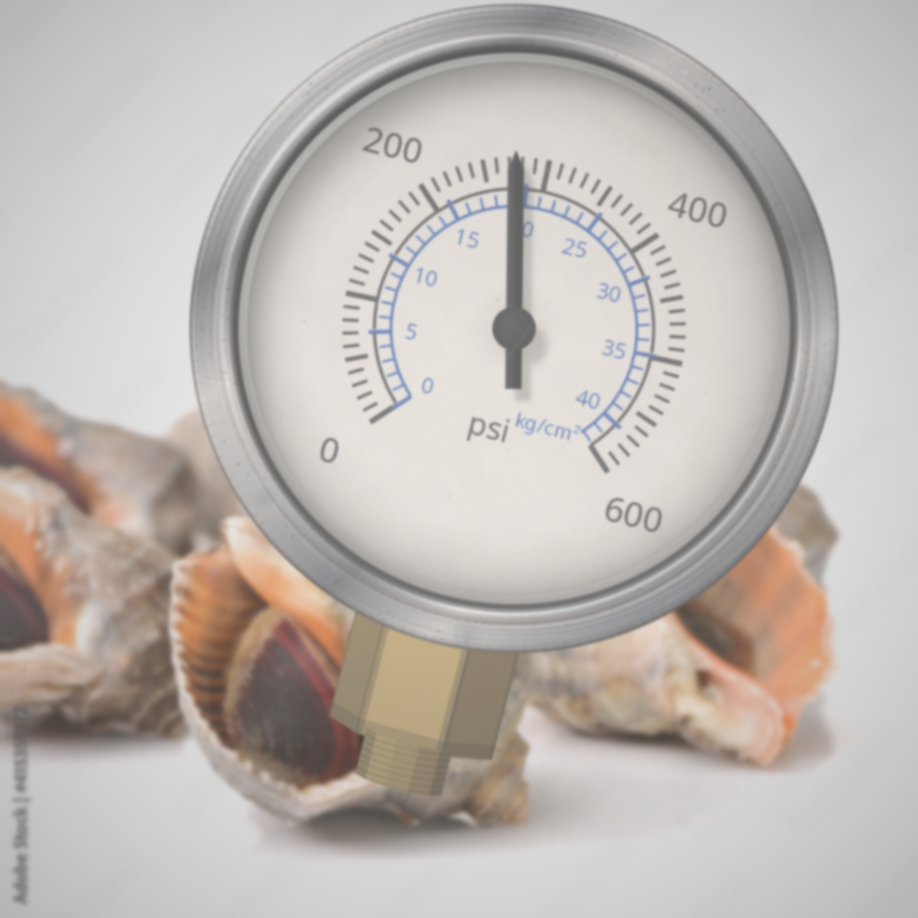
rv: psi 275
